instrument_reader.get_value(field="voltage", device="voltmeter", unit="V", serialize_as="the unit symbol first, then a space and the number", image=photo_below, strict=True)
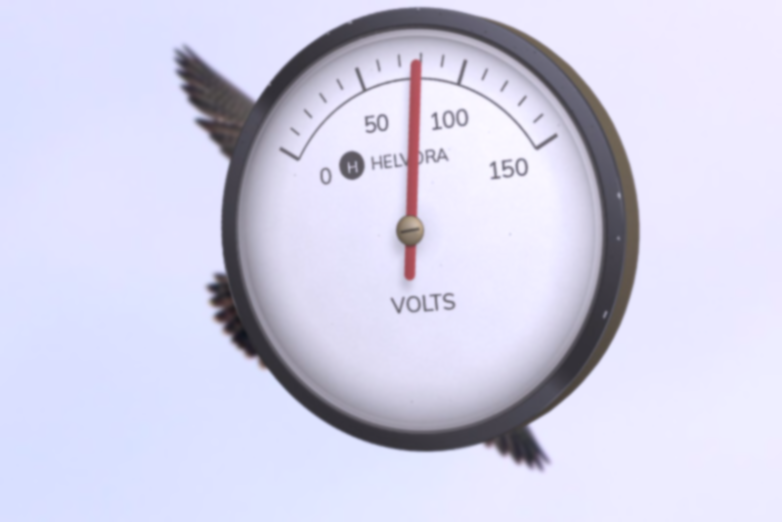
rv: V 80
